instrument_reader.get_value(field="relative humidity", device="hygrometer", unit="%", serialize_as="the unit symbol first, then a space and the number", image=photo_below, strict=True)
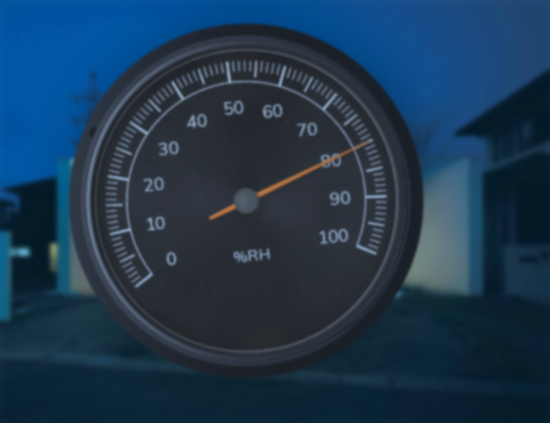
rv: % 80
